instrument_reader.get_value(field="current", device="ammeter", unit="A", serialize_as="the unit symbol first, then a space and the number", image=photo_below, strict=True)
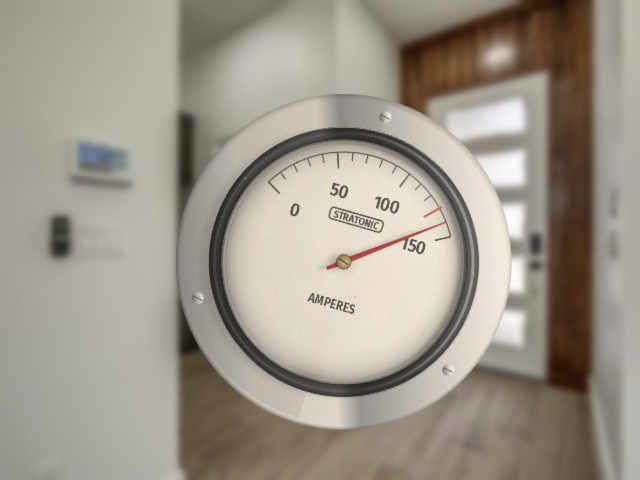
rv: A 140
